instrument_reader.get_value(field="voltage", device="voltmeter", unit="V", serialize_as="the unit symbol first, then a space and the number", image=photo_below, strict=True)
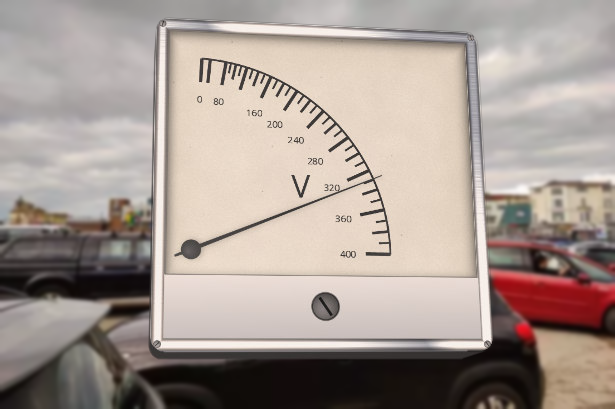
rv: V 330
